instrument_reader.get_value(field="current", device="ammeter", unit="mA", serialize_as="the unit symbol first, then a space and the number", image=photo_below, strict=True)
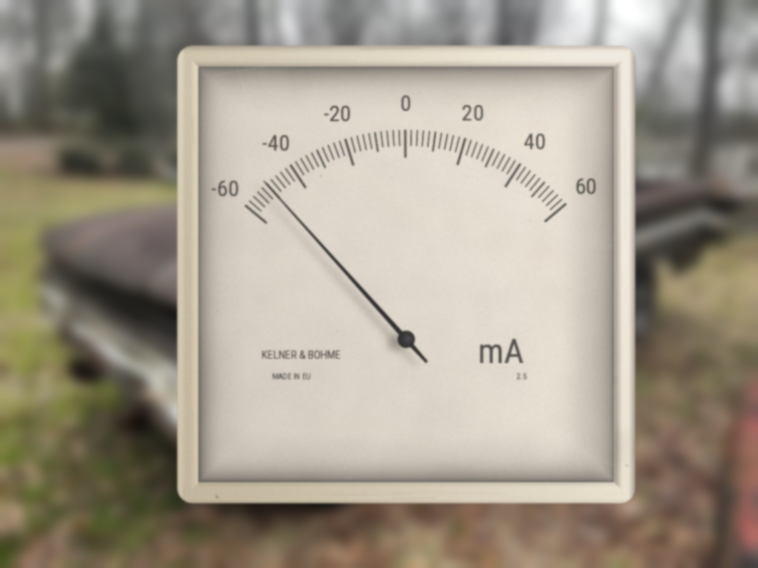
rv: mA -50
